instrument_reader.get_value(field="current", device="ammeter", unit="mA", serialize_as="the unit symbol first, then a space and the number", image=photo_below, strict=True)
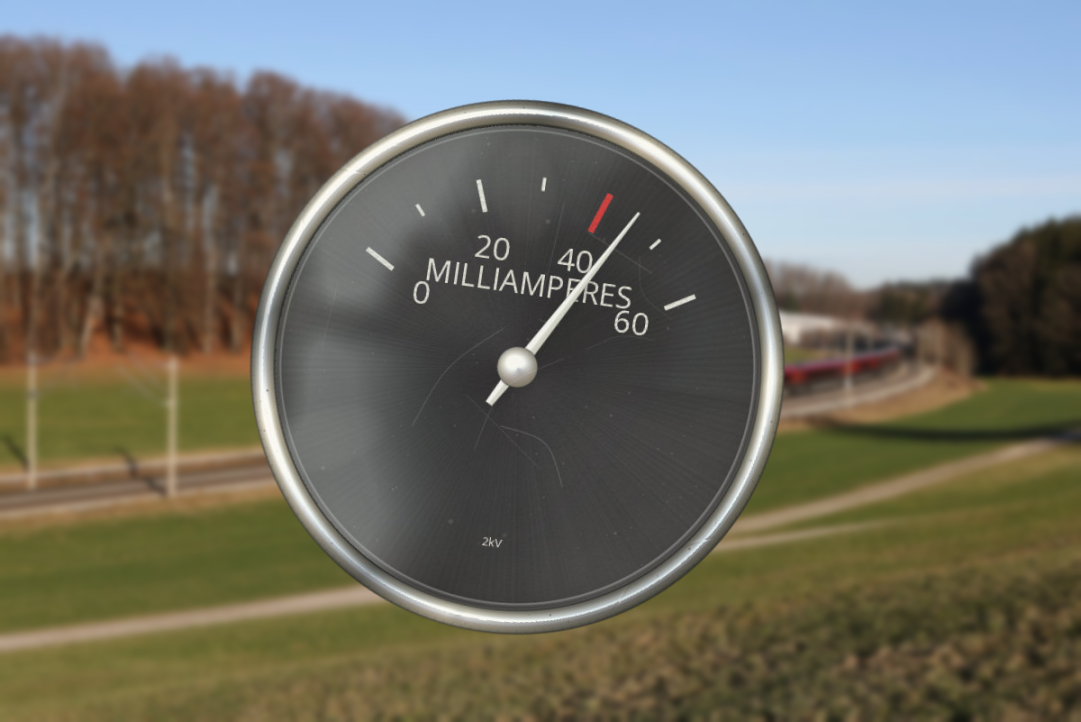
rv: mA 45
